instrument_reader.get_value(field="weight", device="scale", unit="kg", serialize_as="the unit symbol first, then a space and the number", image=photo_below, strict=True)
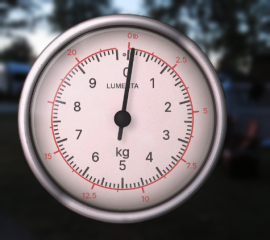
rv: kg 0.1
